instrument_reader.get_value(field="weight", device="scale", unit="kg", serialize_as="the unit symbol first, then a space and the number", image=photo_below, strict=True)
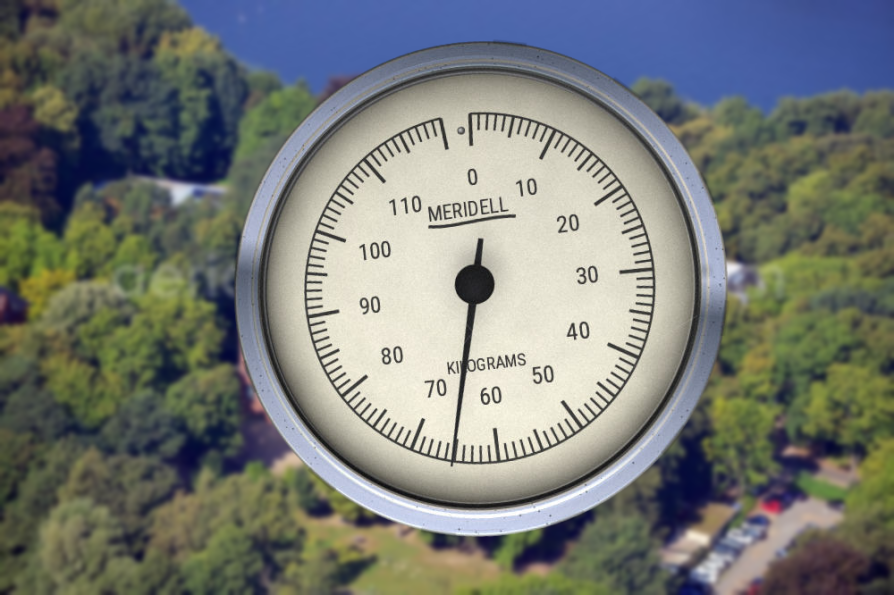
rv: kg 65
